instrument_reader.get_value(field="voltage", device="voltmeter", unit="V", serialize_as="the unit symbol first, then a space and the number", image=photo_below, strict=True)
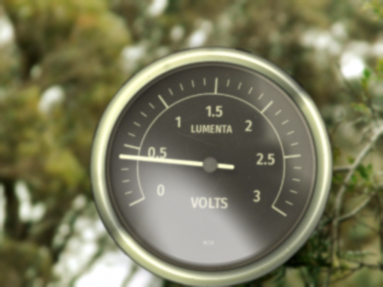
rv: V 0.4
